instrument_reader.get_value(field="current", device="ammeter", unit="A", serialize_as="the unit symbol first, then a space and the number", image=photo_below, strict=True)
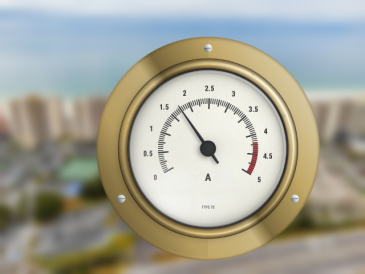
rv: A 1.75
